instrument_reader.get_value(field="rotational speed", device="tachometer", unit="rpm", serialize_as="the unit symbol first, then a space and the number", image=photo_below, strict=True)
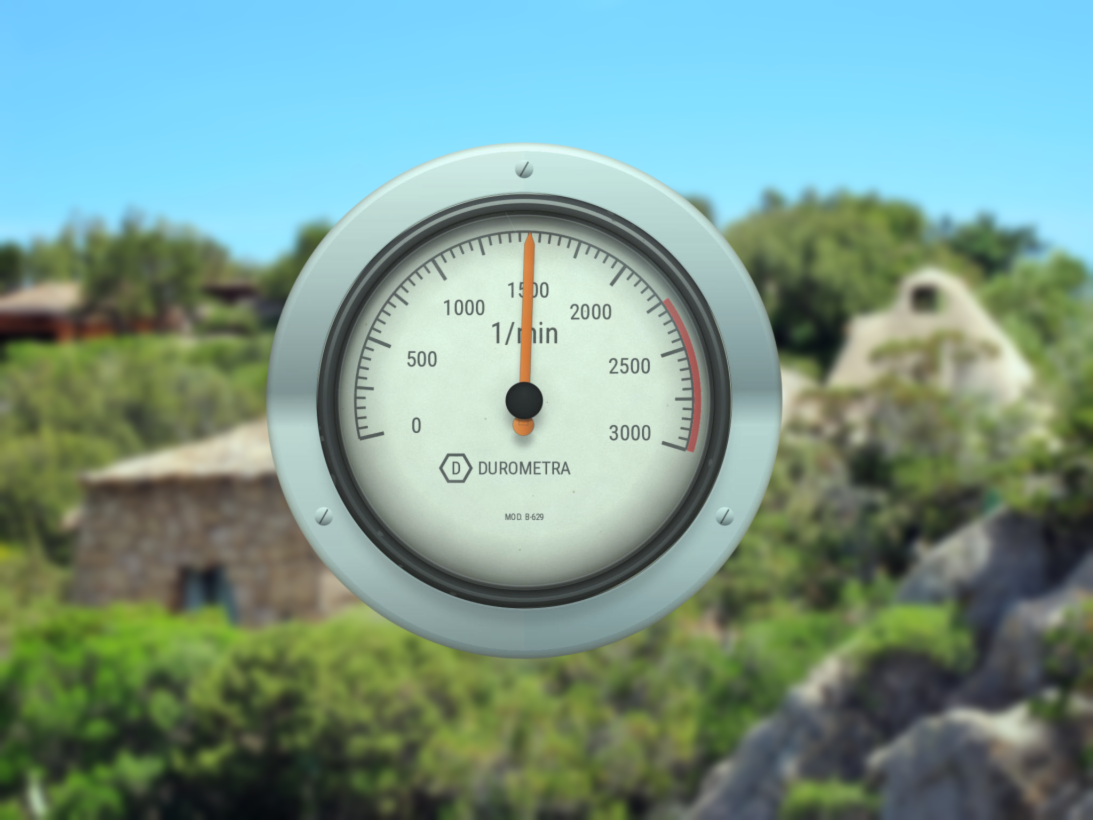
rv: rpm 1500
